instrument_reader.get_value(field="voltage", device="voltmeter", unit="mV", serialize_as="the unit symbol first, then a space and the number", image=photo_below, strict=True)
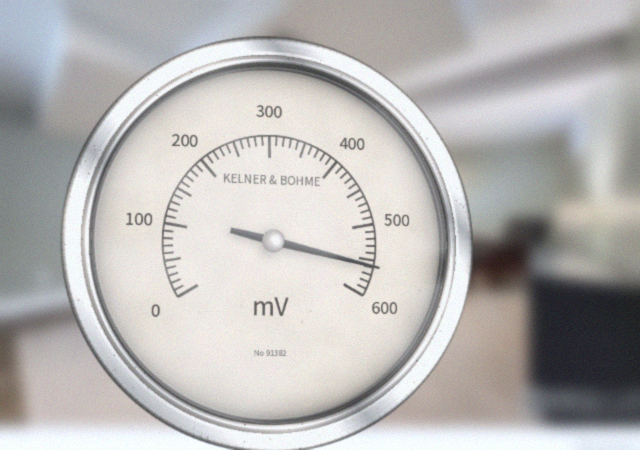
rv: mV 560
